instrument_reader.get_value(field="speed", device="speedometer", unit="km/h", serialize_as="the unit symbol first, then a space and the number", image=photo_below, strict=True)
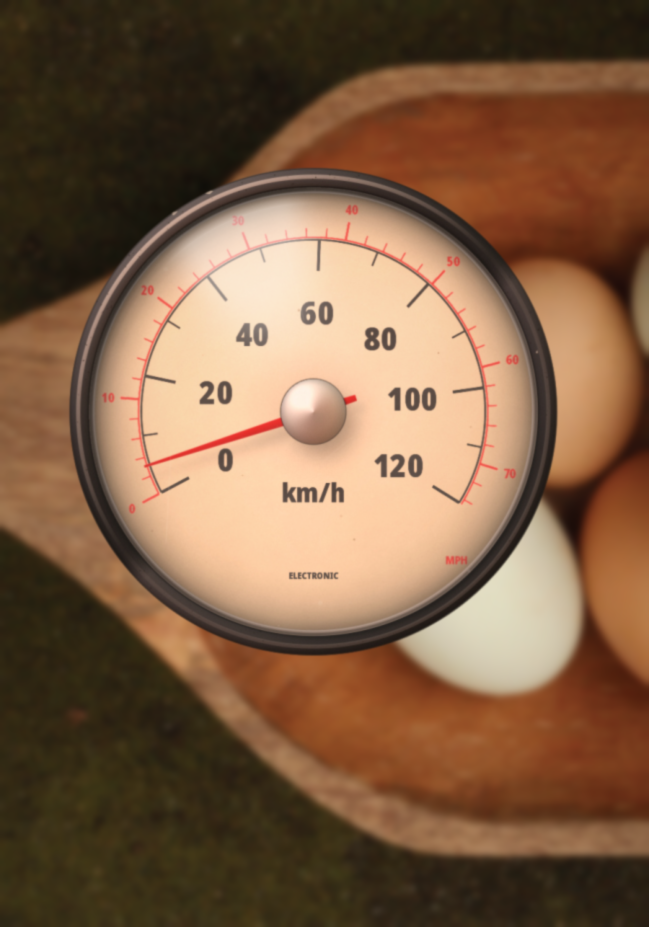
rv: km/h 5
